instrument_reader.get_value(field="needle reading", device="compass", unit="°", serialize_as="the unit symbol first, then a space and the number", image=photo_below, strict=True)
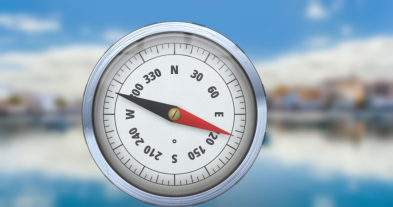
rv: ° 110
